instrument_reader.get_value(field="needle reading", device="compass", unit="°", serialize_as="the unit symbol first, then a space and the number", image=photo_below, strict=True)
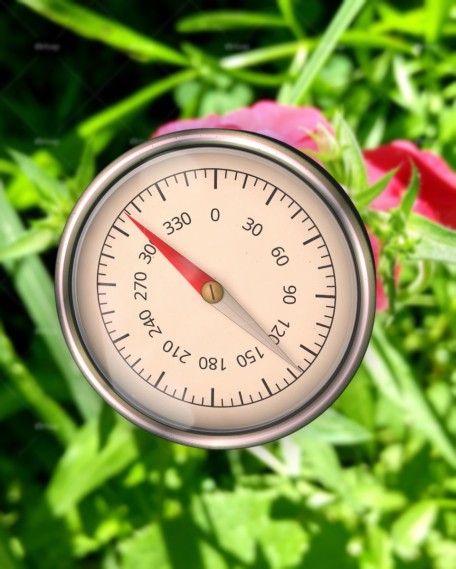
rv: ° 310
